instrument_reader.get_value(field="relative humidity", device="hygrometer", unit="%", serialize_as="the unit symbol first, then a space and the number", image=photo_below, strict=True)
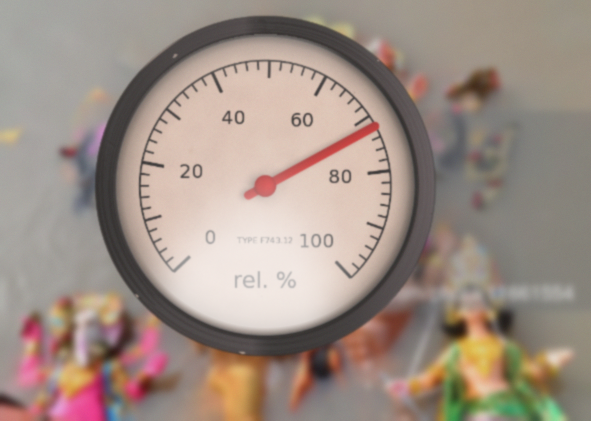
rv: % 72
